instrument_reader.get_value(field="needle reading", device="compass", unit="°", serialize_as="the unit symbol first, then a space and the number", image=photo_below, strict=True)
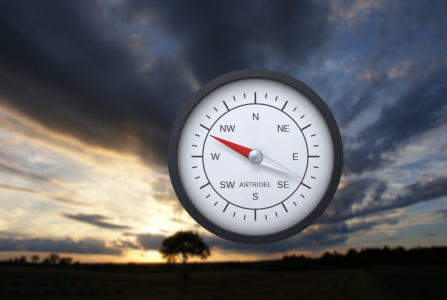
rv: ° 295
